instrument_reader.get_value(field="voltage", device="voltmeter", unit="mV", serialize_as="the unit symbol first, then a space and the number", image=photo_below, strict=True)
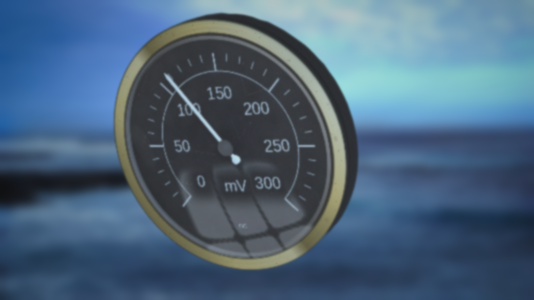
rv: mV 110
